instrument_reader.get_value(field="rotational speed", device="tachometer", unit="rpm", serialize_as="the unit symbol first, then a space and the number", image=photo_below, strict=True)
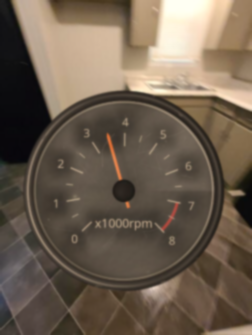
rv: rpm 3500
